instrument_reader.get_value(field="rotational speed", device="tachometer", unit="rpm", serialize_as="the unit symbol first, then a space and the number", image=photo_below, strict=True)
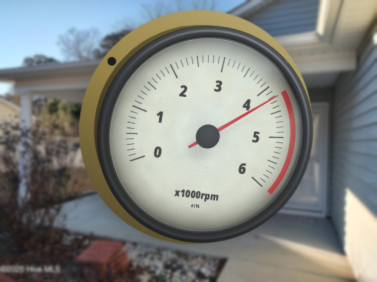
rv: rpm 4200
